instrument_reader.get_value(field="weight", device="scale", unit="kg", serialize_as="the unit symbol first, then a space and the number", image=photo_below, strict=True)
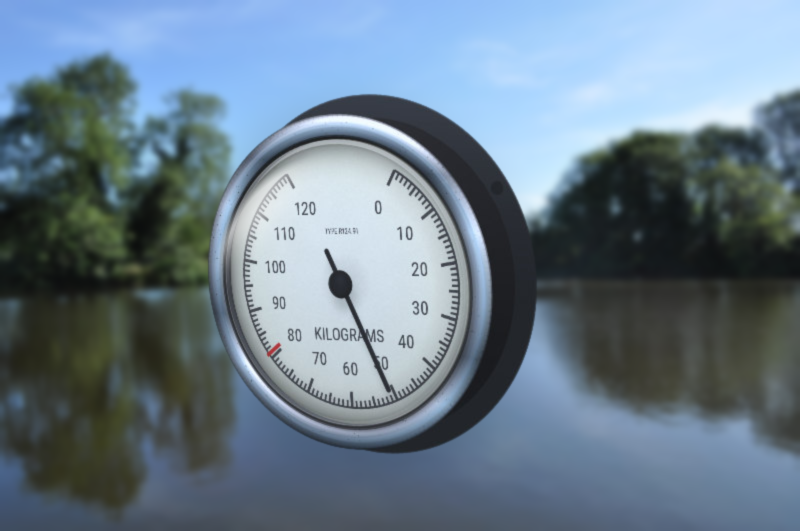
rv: kg 50
